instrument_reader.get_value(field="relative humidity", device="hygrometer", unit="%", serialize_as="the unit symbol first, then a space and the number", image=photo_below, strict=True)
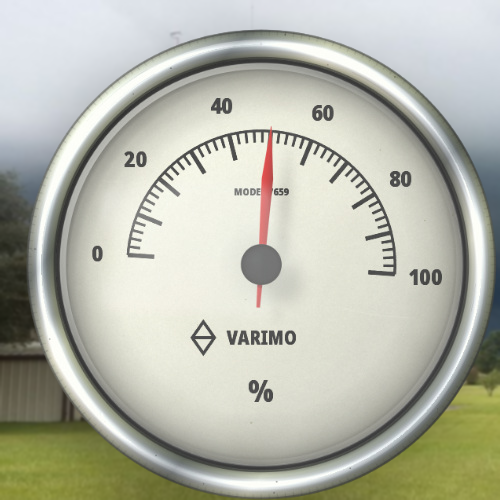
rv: % 50
